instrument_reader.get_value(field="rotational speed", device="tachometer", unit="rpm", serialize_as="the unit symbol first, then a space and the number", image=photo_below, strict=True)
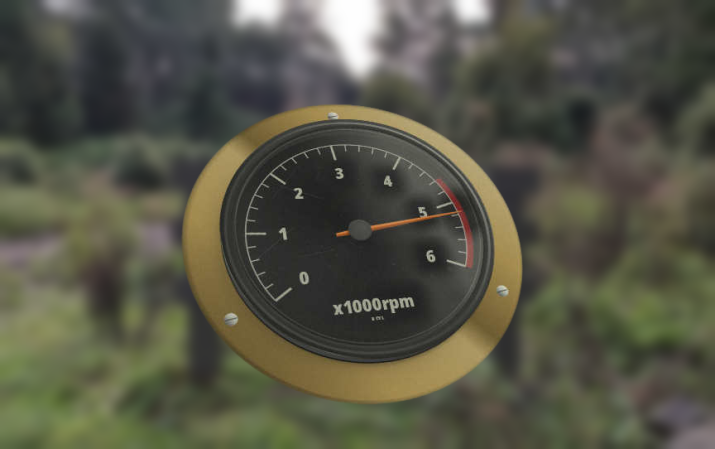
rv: rpm 5200
